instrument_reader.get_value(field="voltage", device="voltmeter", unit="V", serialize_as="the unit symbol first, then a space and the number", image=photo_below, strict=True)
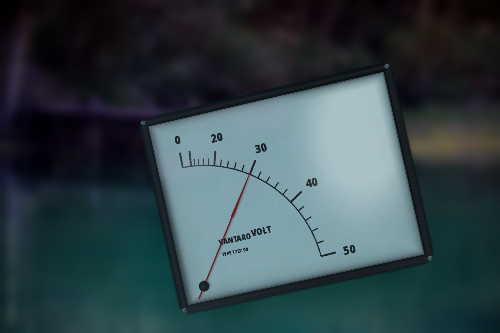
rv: V 30
